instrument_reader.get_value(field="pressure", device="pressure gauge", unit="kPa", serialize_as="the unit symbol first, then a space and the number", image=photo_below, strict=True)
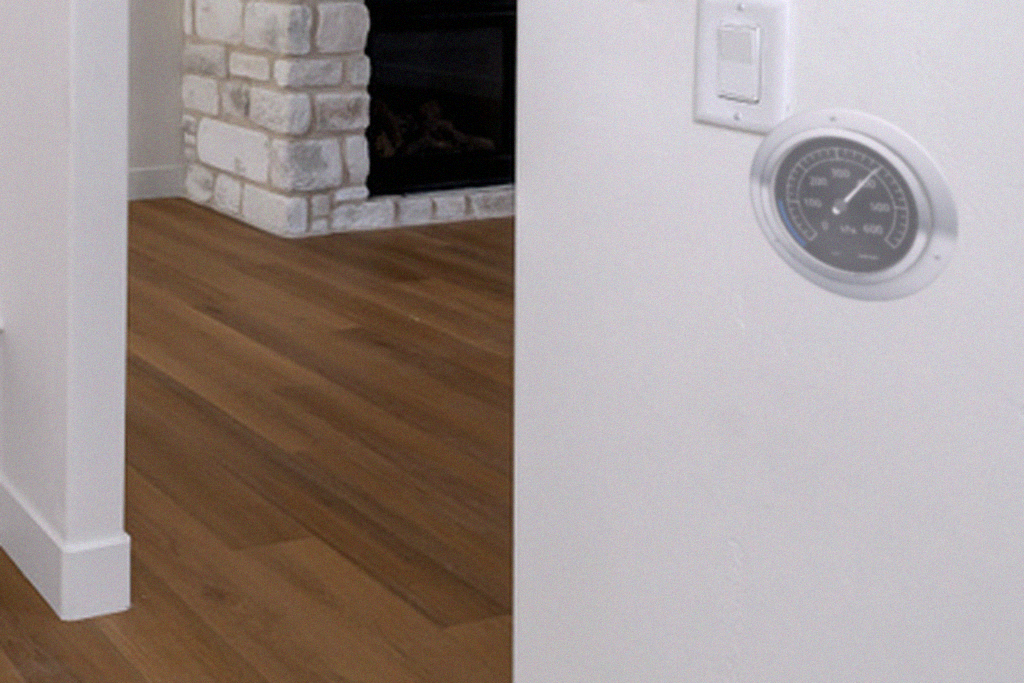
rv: kPa 400
